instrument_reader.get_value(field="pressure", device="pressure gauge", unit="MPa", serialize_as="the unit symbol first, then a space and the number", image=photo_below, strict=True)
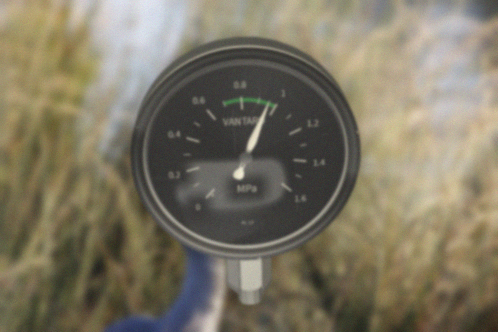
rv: MPa 0.95
